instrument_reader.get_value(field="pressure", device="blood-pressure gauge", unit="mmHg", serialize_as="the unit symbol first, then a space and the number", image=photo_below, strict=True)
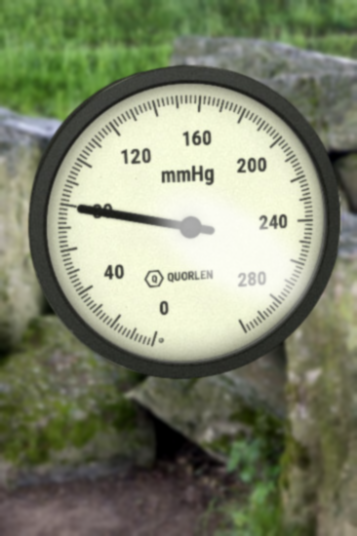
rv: mmHg 80
